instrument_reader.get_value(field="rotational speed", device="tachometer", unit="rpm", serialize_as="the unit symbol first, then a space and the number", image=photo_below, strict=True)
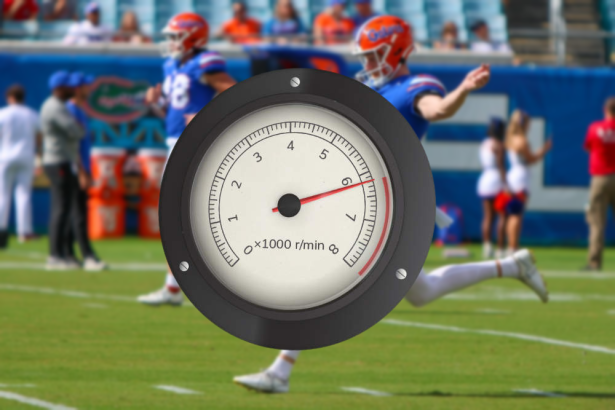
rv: rpm 6200
